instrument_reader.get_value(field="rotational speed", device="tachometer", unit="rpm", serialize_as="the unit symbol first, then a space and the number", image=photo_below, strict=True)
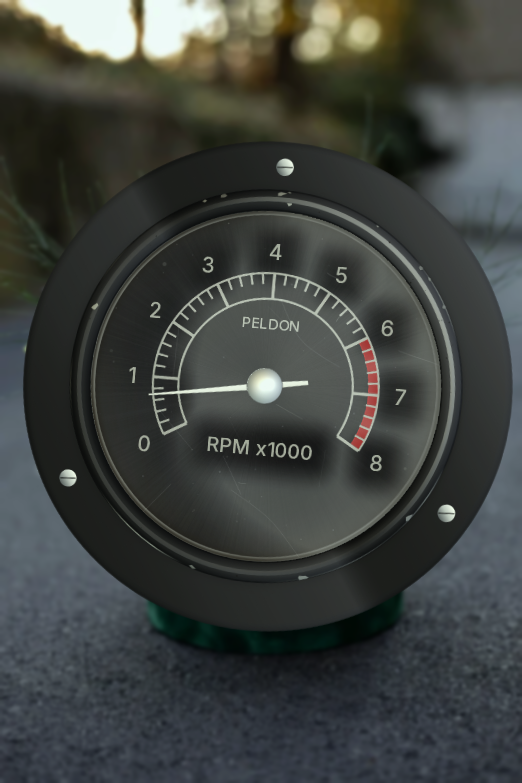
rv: rpm 700
